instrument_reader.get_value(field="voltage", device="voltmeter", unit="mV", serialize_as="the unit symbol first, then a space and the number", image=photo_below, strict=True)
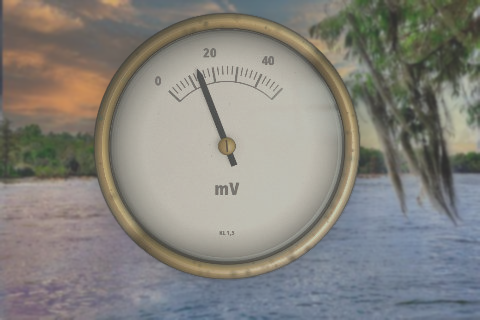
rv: mV 14
